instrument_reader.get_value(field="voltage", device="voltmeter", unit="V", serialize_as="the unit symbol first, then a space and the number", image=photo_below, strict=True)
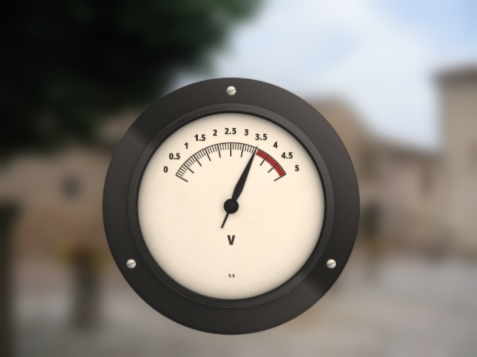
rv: V 3.5
